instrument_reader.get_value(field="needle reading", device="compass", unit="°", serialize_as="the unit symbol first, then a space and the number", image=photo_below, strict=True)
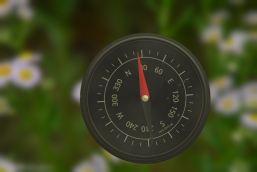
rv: ° 25
